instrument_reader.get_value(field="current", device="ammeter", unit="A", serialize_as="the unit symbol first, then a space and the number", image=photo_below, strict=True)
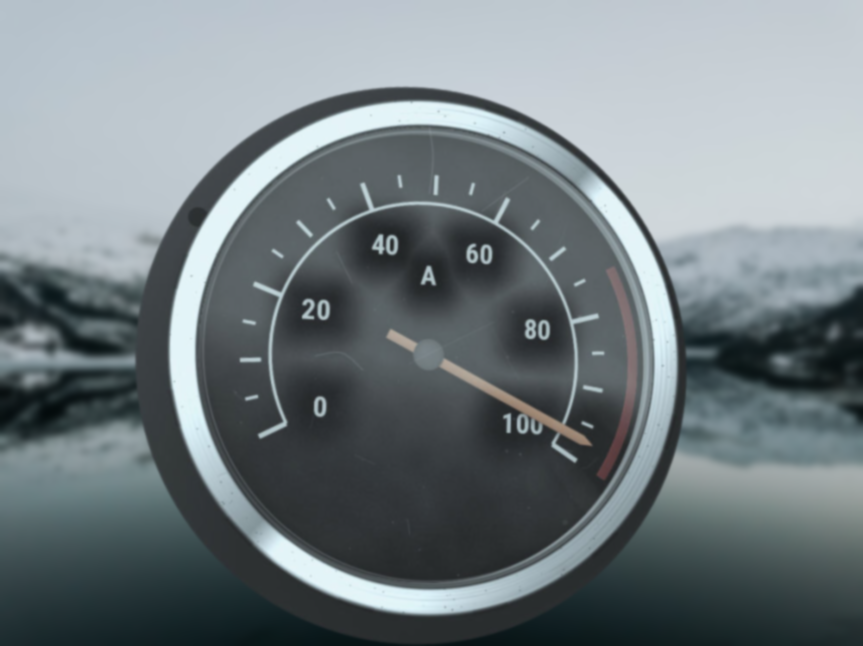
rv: A 97.5
